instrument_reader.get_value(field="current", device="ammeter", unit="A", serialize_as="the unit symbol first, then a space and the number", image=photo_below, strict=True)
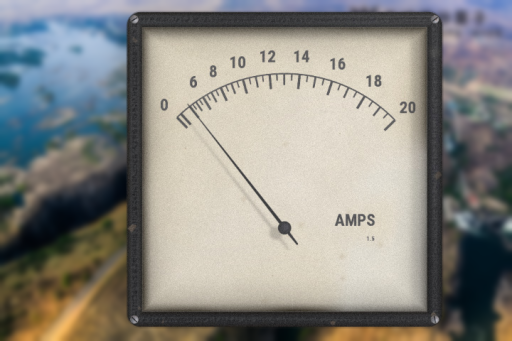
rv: A 4
